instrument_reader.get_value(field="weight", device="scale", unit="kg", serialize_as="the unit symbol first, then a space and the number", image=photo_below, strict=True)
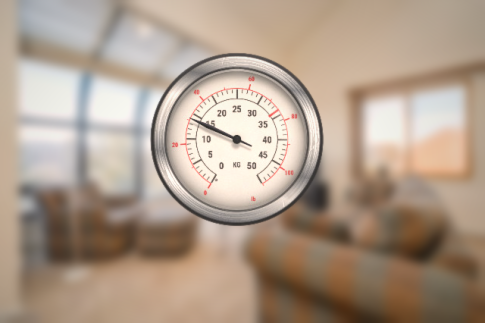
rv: kg 14
